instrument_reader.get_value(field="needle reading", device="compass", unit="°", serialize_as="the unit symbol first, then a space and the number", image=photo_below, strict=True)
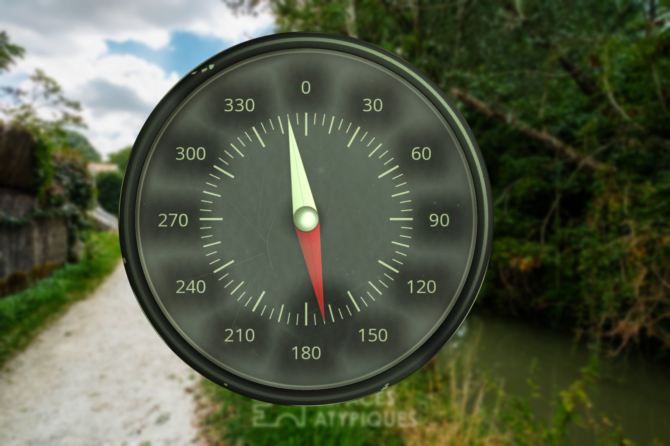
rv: ° 170
